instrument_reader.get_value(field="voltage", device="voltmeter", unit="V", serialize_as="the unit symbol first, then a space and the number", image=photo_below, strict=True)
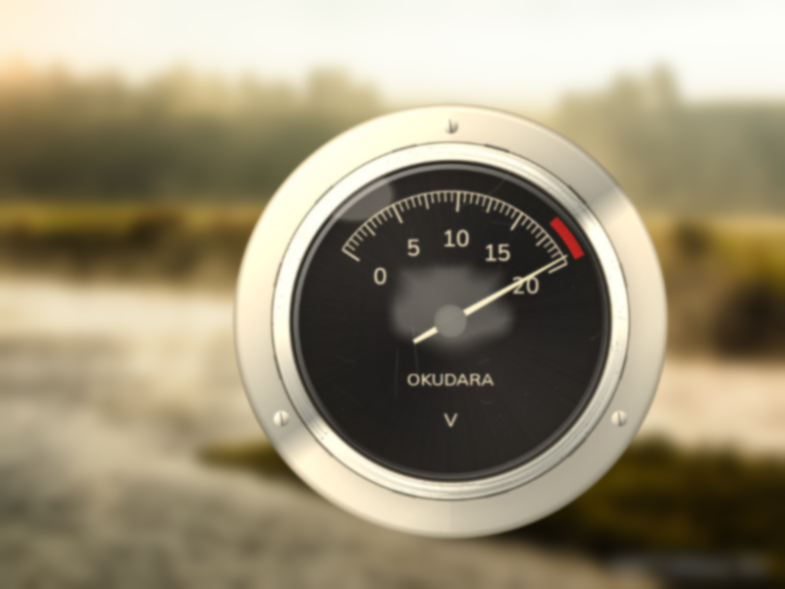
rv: V 19.5
